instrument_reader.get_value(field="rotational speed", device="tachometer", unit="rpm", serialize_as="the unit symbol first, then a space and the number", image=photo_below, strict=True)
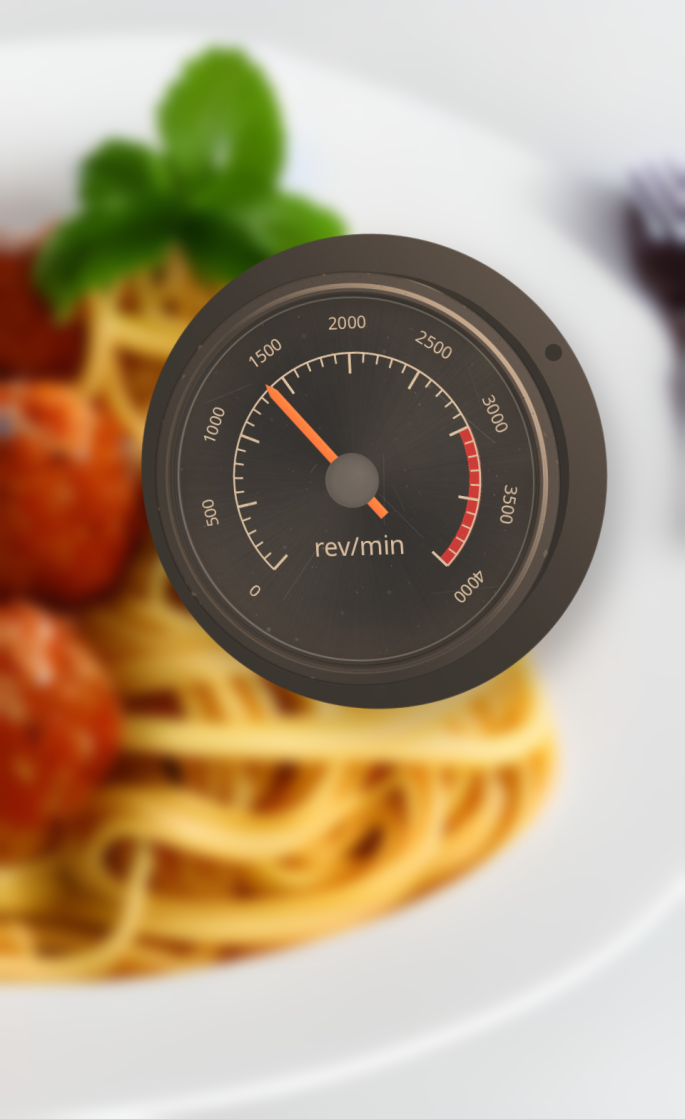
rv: rpm 1400
